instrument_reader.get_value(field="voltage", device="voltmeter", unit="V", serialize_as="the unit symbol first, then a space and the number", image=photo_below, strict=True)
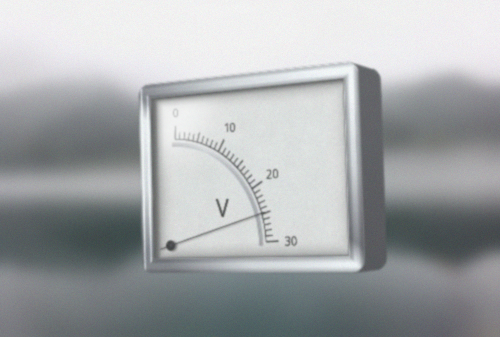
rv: V 25
